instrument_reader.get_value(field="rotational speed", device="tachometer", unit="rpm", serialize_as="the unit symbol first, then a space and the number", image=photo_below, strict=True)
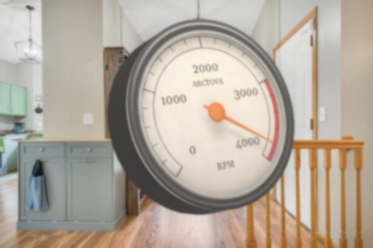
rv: rpm 3800
